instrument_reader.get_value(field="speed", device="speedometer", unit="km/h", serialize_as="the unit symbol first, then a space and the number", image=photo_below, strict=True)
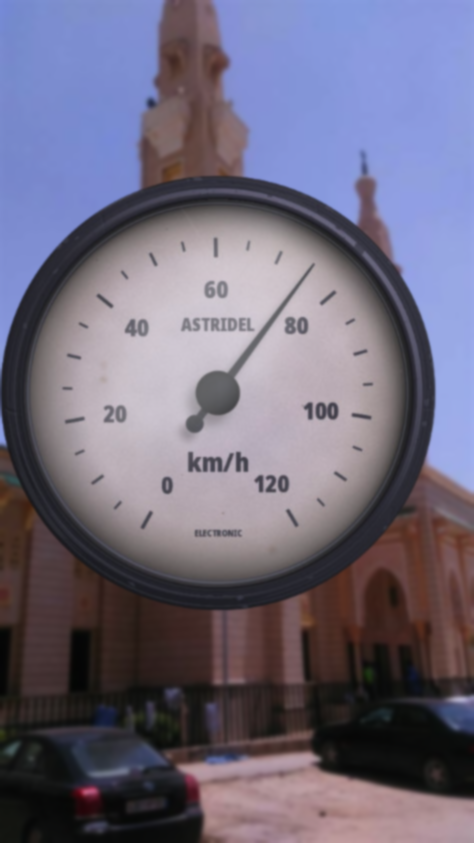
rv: km/h 75
